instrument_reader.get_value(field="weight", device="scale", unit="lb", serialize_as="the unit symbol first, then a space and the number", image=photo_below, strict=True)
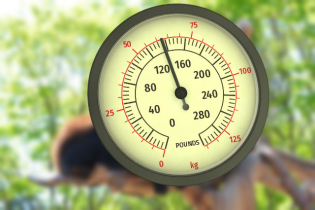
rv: lb 136
